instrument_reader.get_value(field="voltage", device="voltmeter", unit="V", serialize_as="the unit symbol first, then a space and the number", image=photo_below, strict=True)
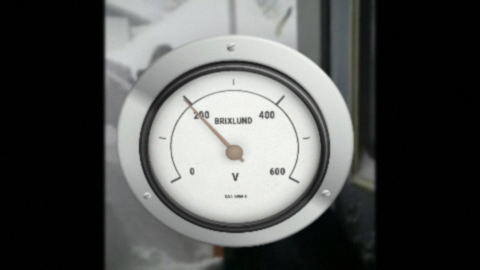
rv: V 200
